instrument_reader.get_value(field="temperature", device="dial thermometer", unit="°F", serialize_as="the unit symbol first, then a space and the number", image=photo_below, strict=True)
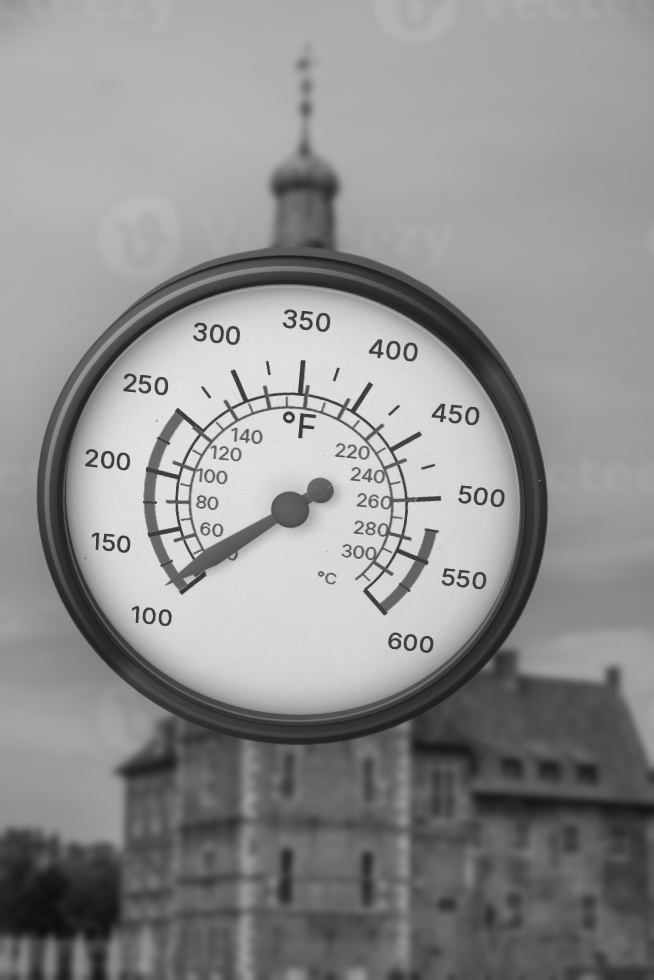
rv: °F 112.5
